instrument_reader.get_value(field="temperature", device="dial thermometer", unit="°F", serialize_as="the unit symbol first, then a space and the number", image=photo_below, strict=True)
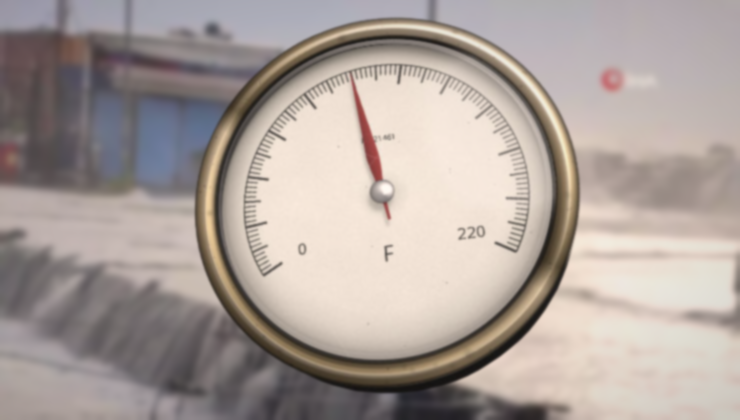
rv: °F 100
